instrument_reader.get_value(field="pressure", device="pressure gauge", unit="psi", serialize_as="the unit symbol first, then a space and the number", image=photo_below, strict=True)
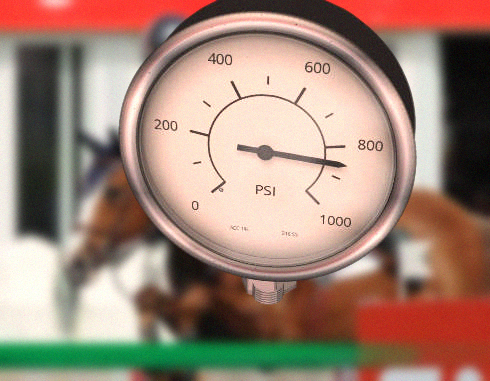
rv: psi 850
